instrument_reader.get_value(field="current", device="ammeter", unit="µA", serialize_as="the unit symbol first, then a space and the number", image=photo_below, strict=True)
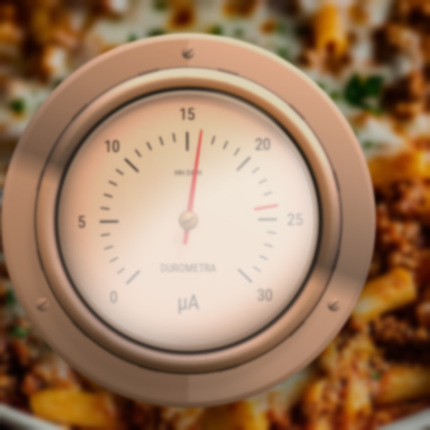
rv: µA 16
